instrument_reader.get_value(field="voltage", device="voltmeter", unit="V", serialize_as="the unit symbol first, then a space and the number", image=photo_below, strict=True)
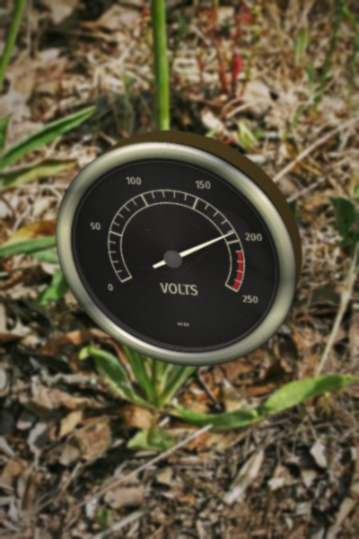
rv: V 190
